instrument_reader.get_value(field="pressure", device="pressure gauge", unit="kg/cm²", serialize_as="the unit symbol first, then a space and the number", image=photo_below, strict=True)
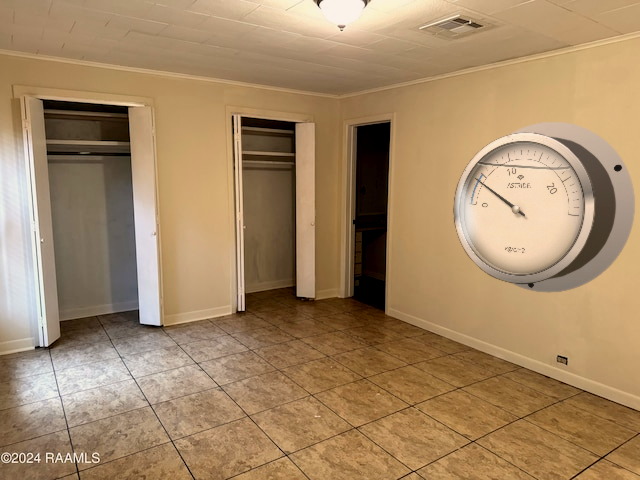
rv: kg/cm² 4
